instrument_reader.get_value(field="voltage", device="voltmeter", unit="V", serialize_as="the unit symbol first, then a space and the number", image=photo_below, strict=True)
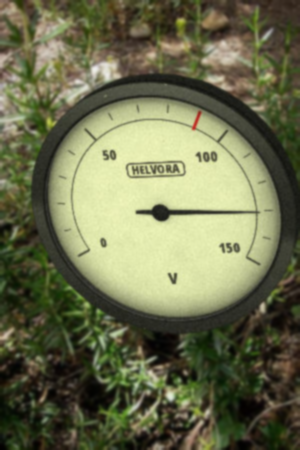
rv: V 130
